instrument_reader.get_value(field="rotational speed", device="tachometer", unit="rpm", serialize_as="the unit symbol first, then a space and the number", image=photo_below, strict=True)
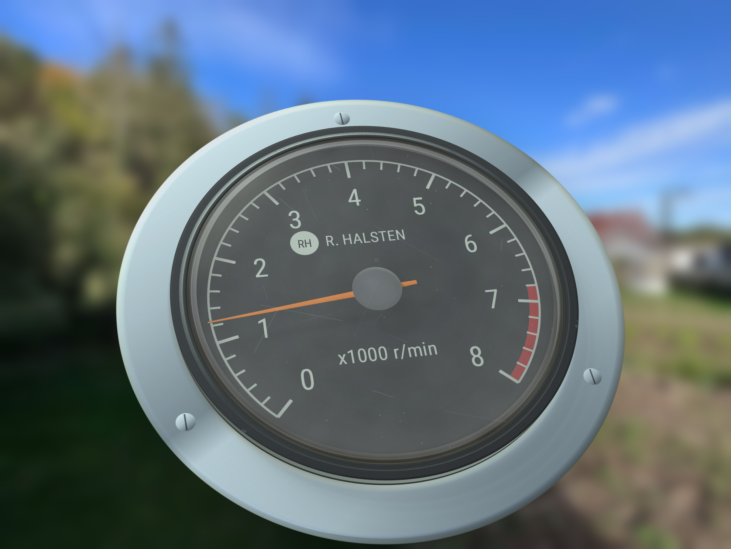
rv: rpm 1200
